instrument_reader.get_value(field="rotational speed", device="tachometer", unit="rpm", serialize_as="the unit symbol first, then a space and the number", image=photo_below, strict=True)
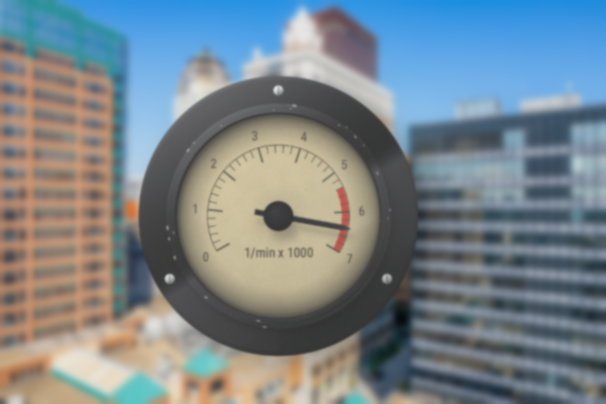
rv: rpm 6400
